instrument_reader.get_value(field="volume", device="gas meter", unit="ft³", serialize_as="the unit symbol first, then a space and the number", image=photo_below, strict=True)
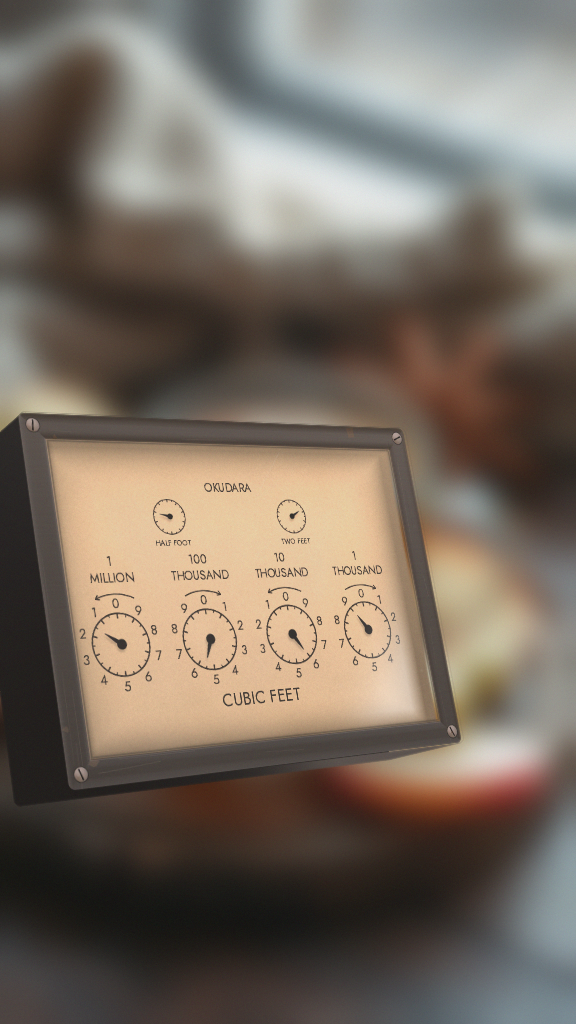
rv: ft³ 155900
